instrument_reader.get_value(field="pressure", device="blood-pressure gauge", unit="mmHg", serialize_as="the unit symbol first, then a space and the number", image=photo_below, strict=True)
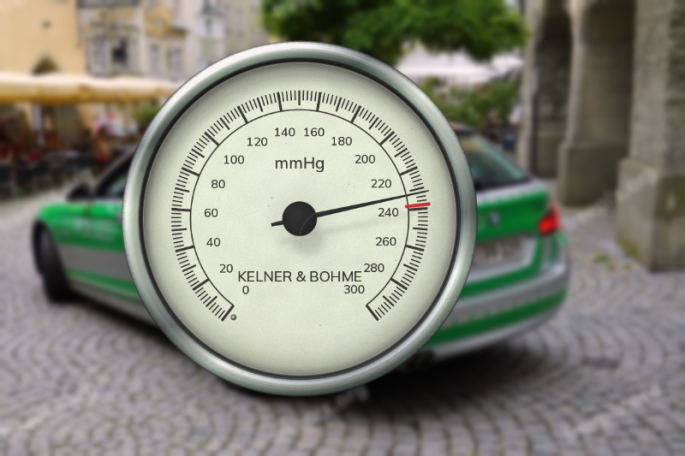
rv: mmHg 232
